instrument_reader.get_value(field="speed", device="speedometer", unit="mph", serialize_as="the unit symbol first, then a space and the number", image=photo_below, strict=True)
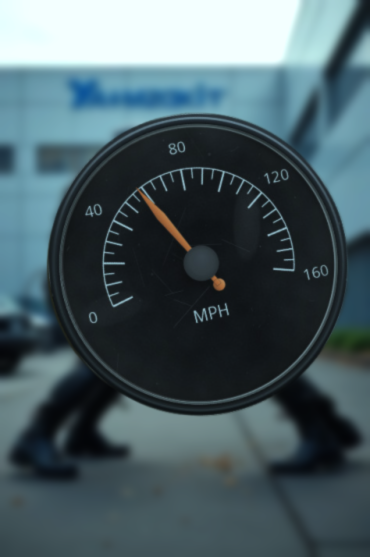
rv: mph 57.5
